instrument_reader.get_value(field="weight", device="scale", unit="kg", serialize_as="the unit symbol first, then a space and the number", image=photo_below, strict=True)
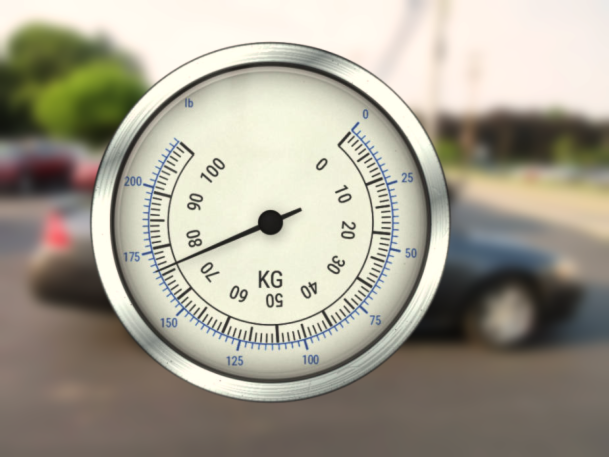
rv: kg 76
